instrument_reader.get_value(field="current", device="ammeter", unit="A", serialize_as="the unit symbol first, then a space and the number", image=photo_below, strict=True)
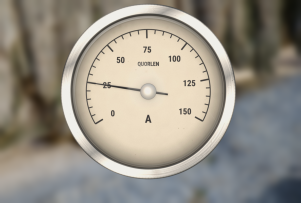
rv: A 25
